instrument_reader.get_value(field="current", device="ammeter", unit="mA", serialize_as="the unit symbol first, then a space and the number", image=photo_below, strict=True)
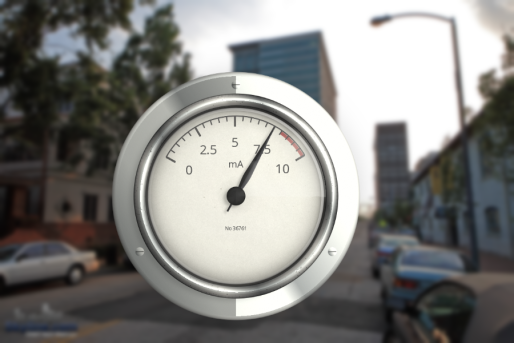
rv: mA 7.5
